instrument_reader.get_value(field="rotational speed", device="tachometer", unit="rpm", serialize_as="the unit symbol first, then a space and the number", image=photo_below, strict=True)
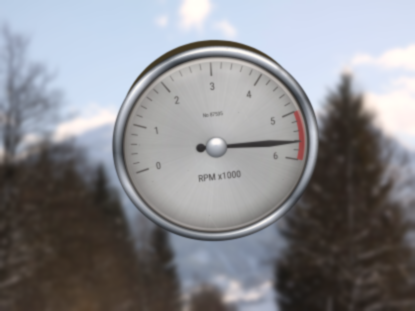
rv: rpm 5600
